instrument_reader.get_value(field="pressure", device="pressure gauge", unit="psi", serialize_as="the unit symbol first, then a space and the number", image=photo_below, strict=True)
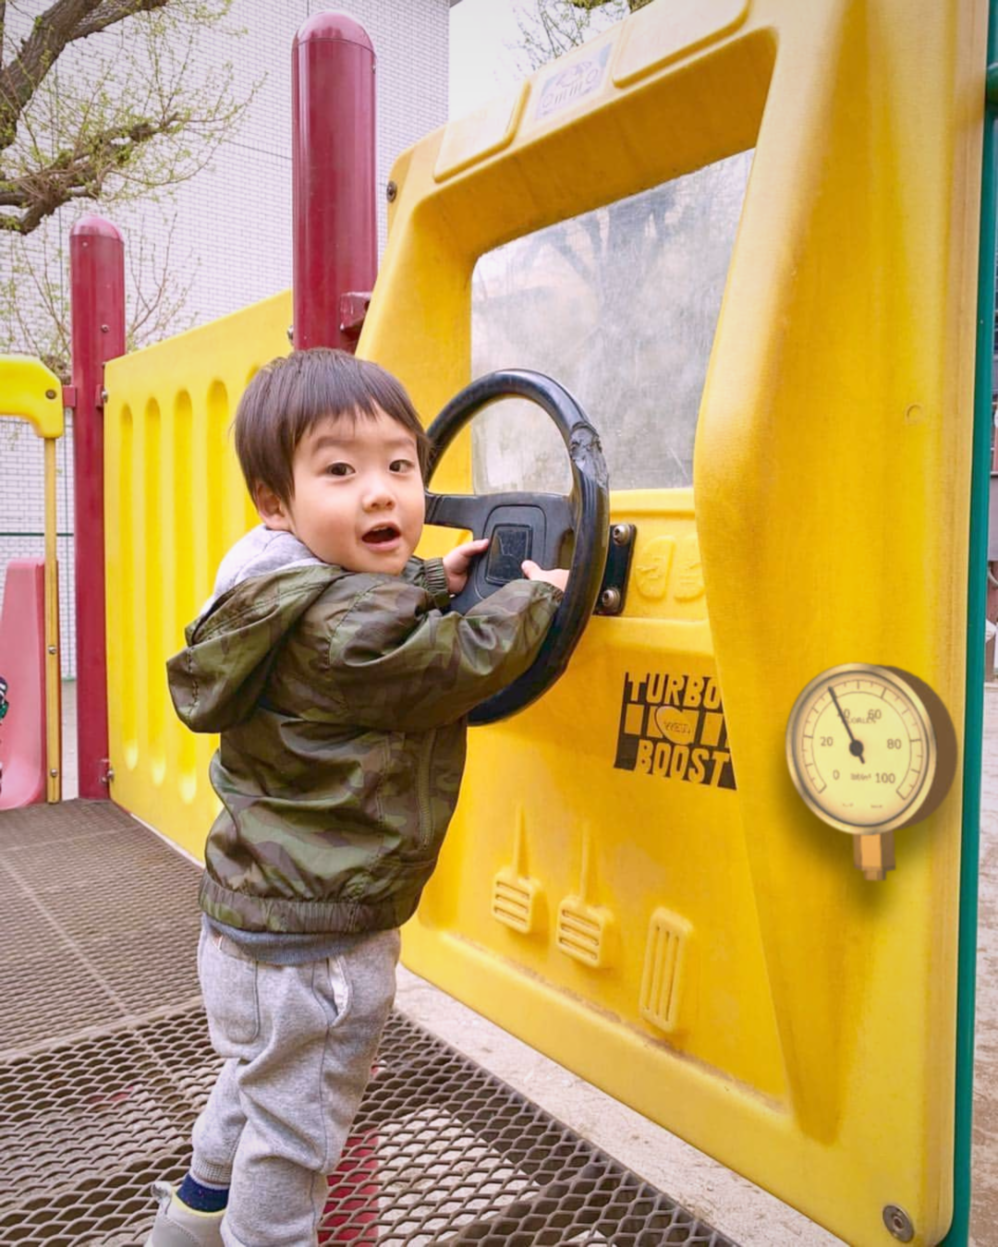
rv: psi 40
